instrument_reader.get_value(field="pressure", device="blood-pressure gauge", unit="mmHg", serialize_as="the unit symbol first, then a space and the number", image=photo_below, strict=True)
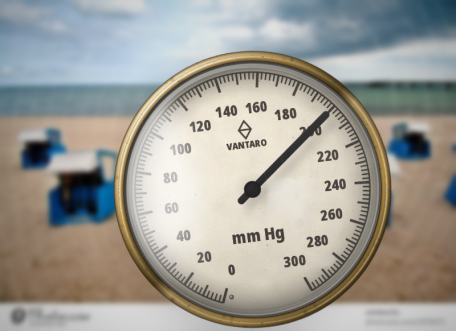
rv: mmHg 200
